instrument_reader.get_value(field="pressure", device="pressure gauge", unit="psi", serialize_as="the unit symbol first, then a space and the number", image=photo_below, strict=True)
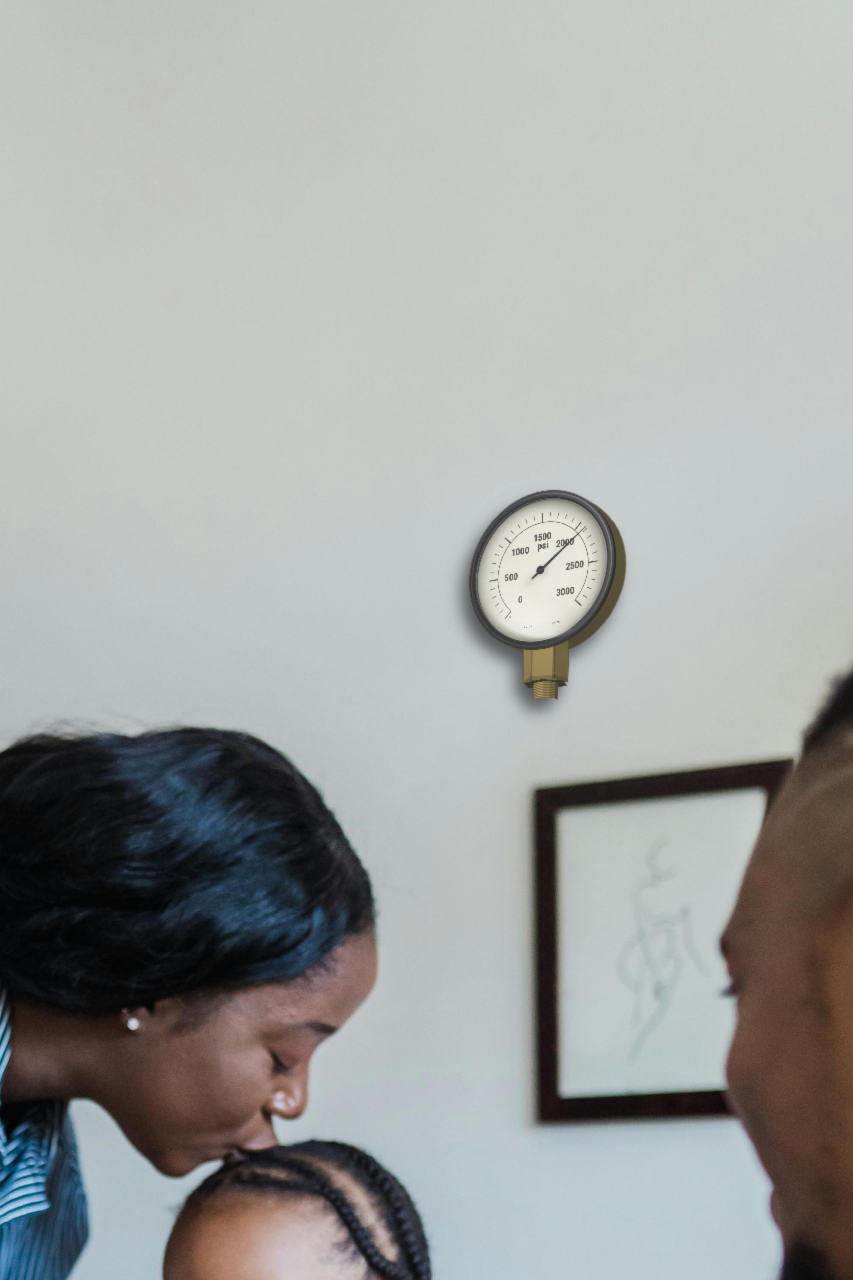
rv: psi 2100
